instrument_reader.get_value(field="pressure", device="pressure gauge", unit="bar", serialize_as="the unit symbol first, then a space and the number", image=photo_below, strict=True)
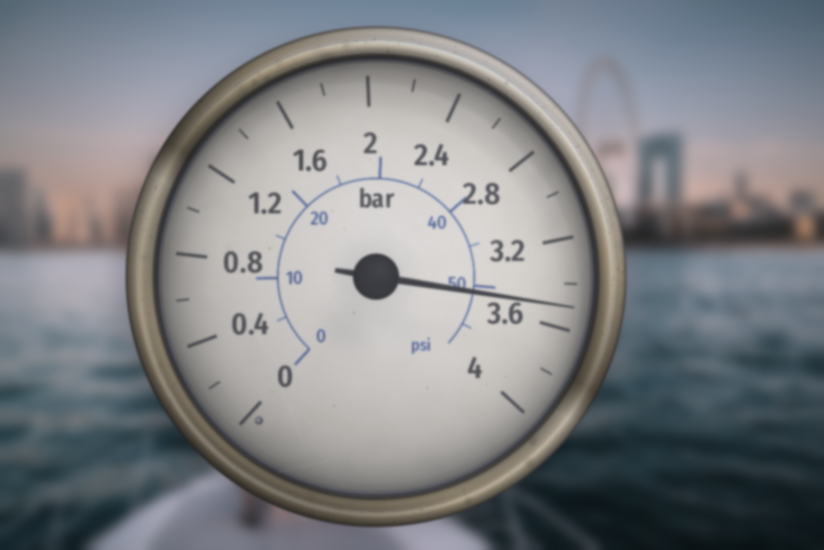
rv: bar 3.5
